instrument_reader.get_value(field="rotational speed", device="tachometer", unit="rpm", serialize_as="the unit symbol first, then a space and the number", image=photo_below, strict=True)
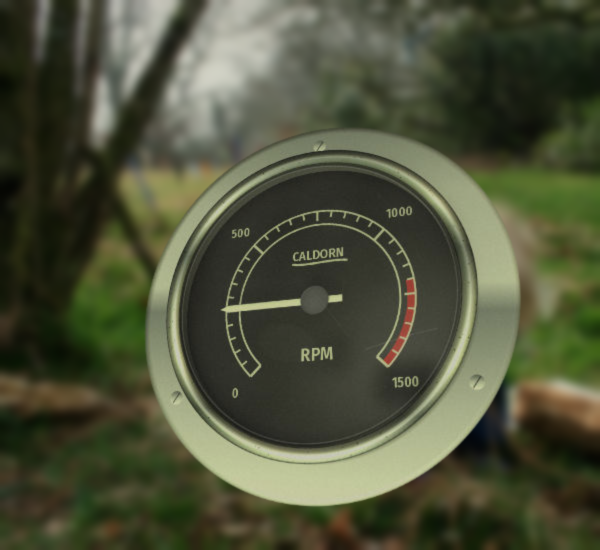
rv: rpm 250
